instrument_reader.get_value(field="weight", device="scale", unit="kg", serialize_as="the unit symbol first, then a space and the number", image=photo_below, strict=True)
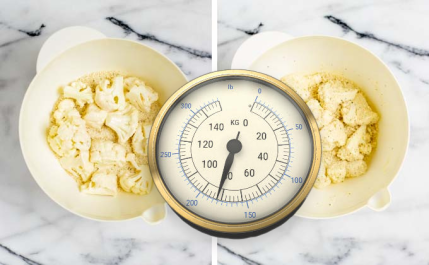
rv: kg 82
